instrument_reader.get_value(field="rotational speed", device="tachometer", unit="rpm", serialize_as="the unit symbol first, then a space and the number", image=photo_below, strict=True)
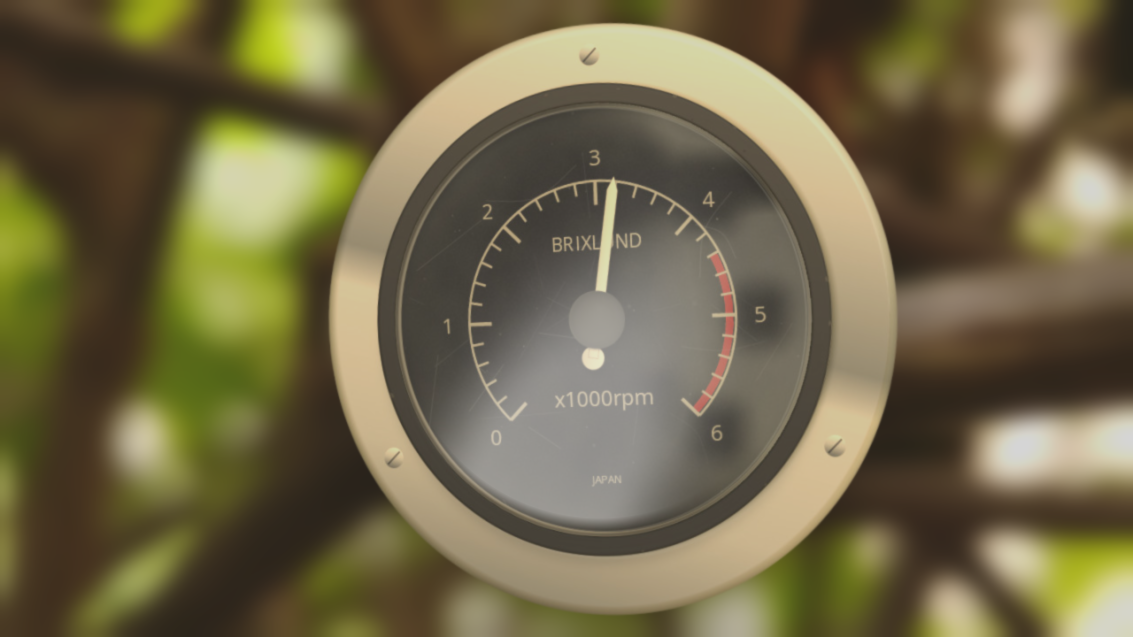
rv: rpm 3200
